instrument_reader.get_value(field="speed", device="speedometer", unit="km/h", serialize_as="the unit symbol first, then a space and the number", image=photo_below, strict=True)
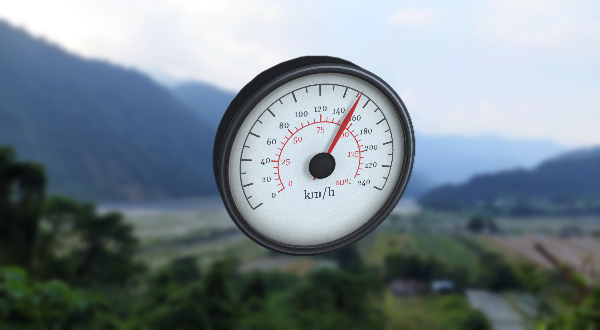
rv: km/h 150
